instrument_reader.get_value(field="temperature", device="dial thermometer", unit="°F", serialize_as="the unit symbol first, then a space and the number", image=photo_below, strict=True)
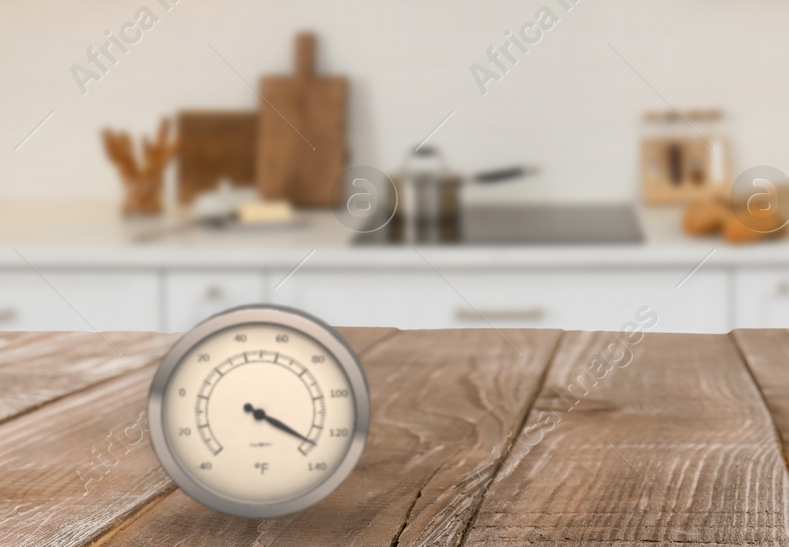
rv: °F 130
